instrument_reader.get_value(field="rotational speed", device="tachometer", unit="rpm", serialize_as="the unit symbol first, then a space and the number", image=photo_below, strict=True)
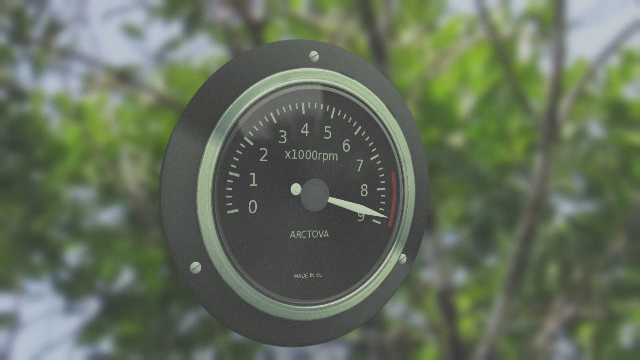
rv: rpm 8800
